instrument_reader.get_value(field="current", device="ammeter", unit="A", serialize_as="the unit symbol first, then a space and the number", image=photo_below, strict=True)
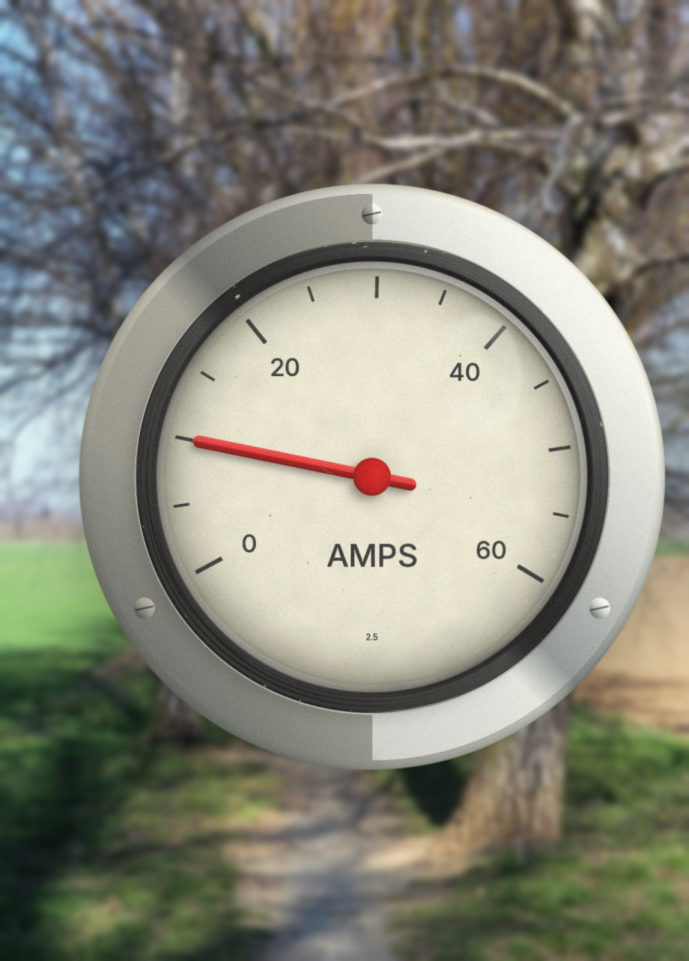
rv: A 10
